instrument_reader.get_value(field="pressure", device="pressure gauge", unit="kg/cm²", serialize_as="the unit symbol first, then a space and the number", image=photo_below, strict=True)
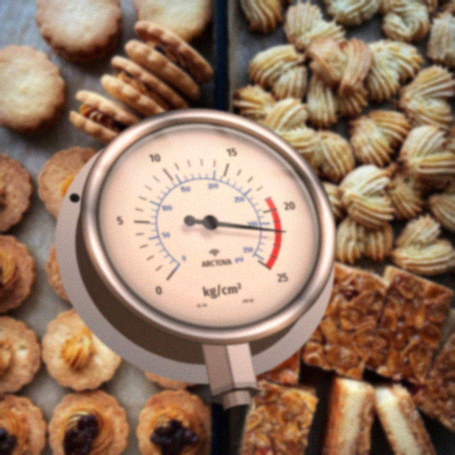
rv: kg/cm² 22
